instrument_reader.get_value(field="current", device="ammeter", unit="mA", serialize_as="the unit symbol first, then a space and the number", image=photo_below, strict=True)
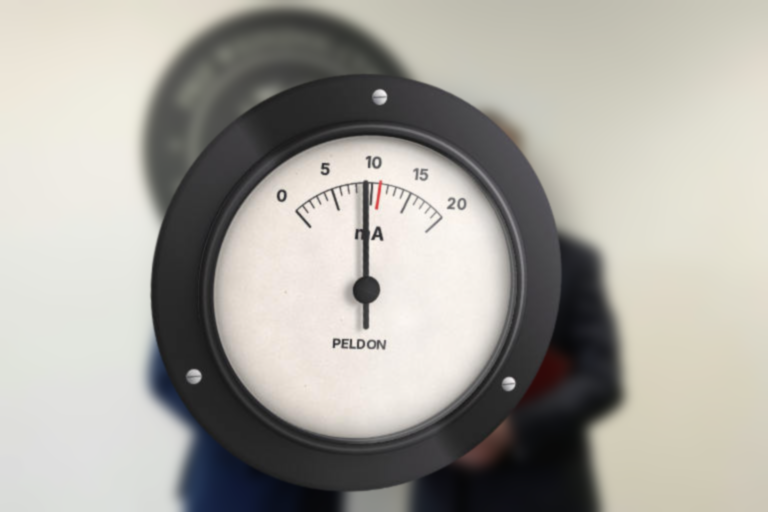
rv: mA 9
